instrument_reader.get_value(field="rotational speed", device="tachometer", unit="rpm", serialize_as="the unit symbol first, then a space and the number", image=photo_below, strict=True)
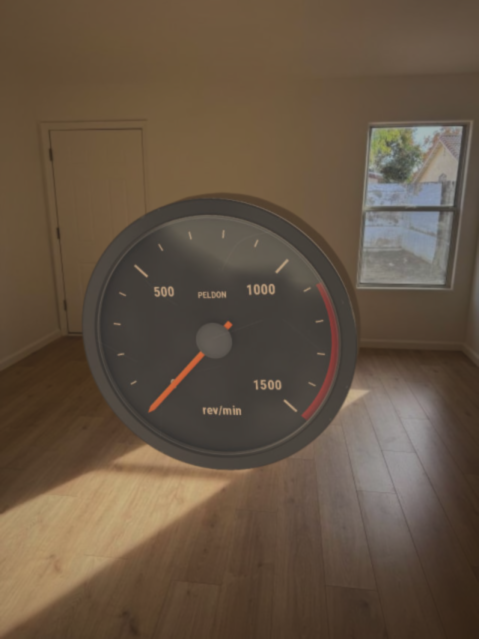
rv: rpm 0
